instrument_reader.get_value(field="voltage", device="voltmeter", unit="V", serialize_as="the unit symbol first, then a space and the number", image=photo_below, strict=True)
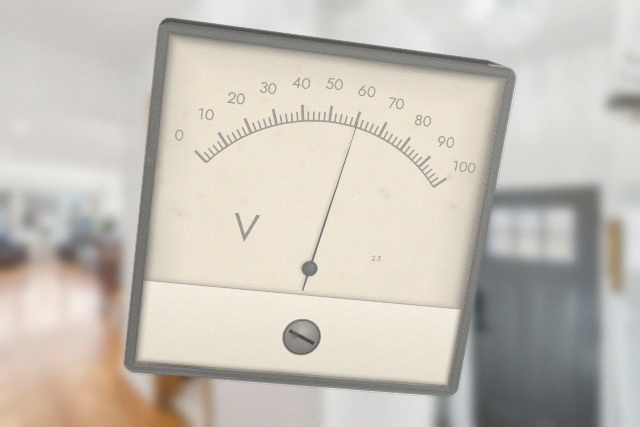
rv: V 60
